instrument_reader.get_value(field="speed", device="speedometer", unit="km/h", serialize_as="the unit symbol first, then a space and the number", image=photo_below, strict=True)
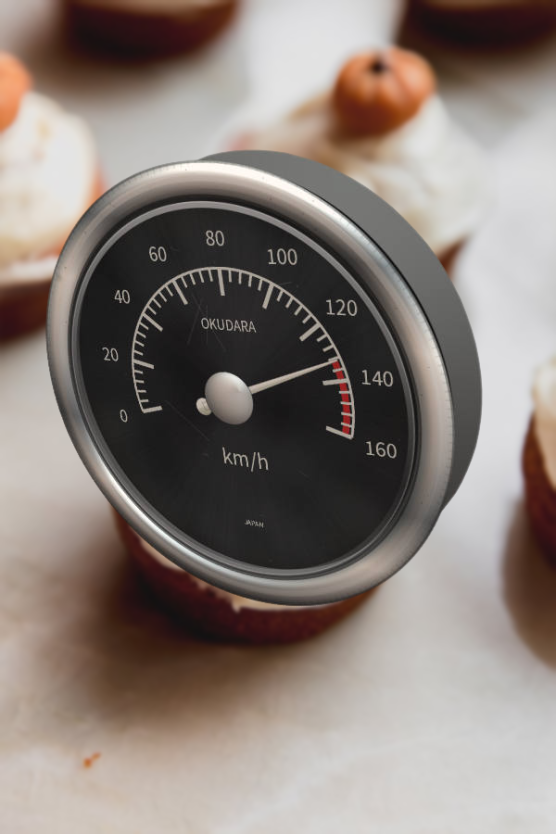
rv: km/h 132
